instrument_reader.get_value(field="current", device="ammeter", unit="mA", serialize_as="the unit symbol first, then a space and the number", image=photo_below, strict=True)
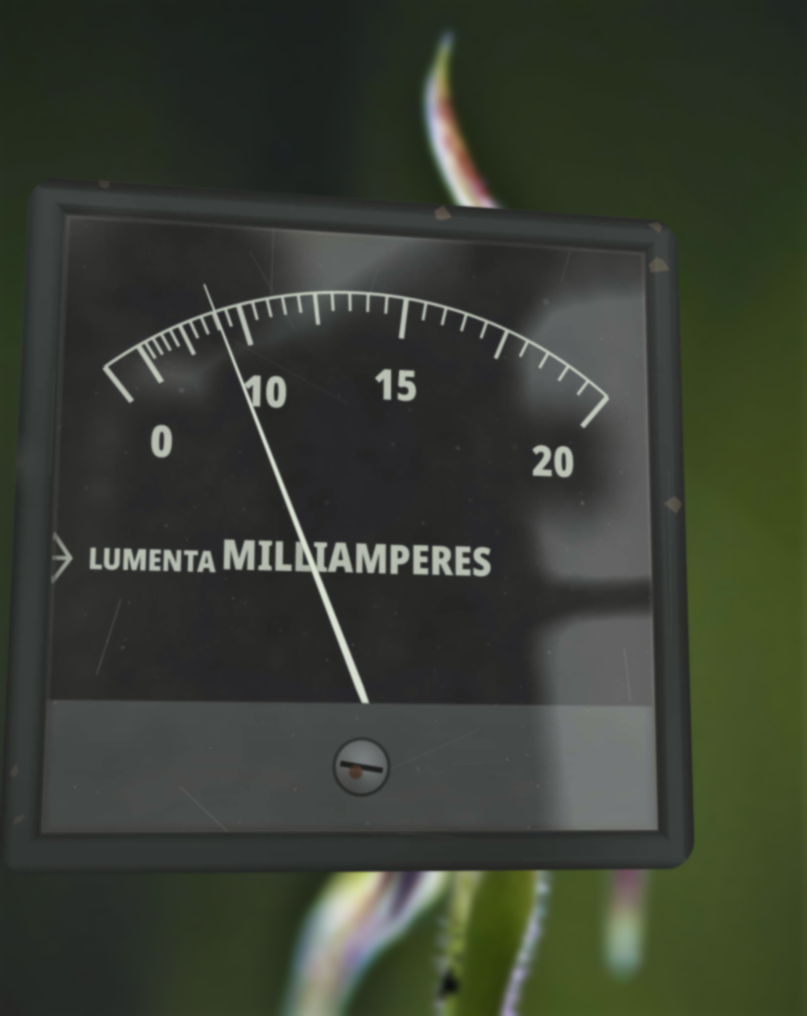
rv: mA 9
